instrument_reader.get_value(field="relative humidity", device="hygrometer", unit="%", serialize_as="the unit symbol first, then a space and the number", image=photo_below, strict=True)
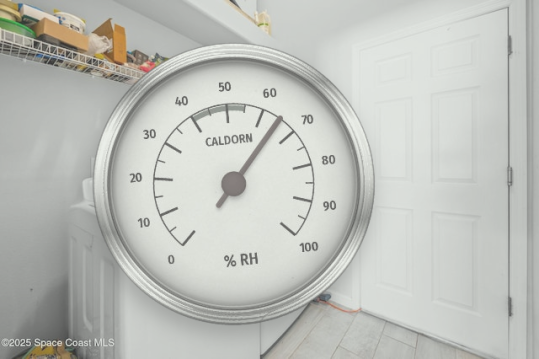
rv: % 65
